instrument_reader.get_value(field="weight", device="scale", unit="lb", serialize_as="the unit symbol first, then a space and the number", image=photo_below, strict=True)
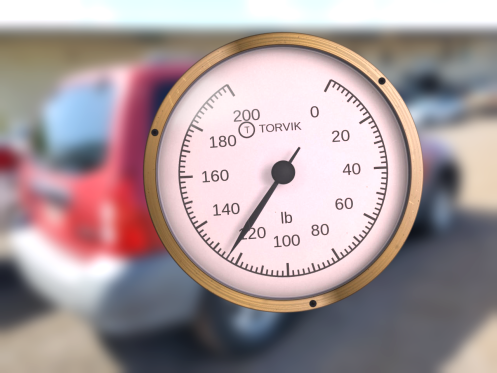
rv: lb 124
